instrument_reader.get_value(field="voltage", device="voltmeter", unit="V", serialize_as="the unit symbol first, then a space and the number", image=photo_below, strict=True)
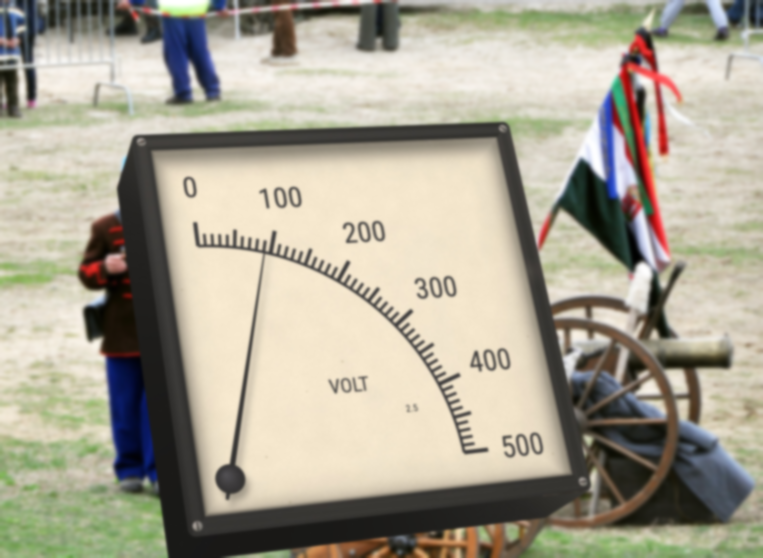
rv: V 90
